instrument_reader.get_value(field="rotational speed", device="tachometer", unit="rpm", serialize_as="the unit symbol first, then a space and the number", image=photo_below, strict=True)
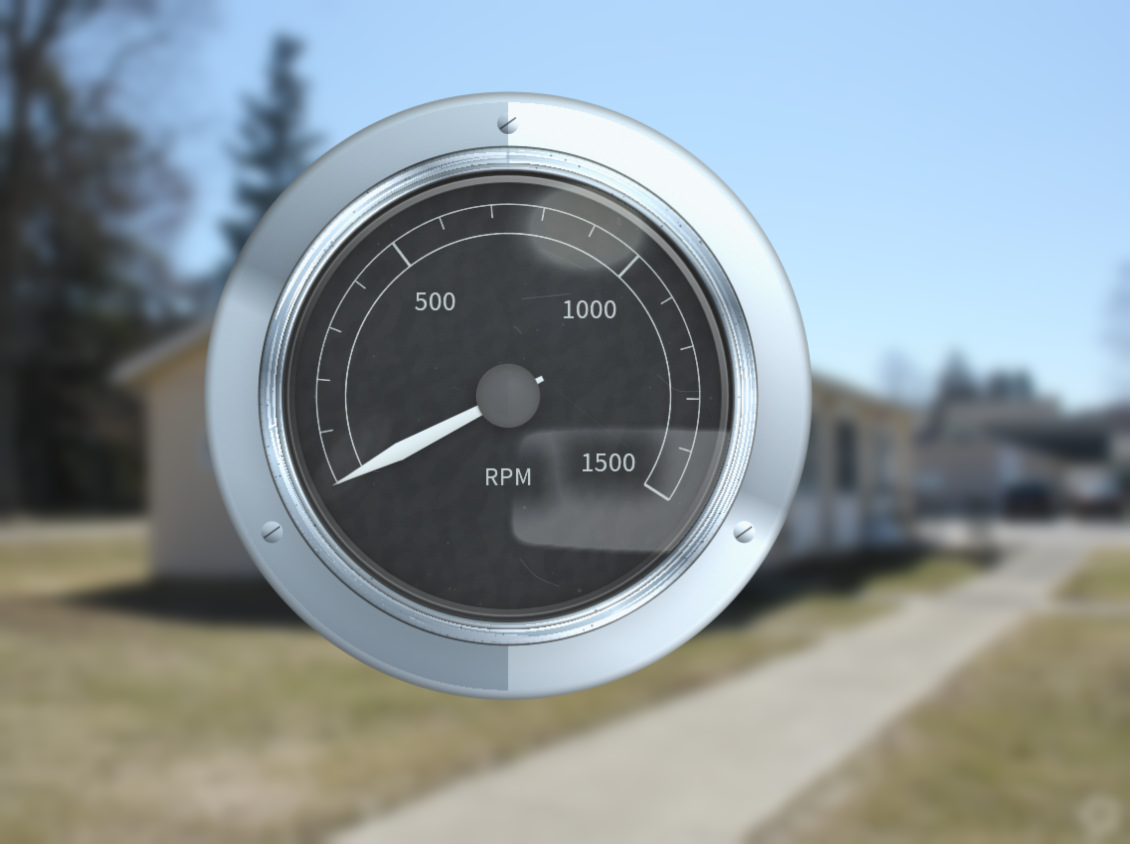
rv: rpm 0
